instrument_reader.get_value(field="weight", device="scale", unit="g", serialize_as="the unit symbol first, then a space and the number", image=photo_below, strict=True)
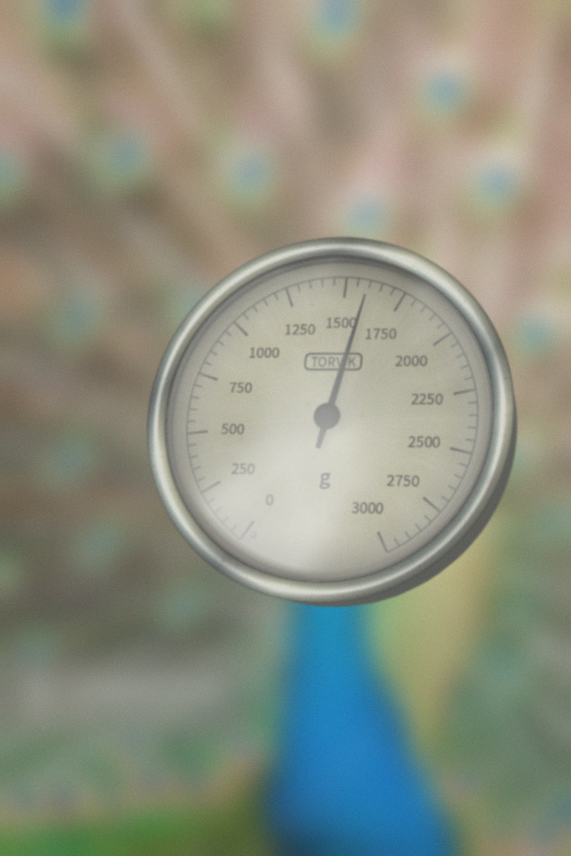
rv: g 1600
